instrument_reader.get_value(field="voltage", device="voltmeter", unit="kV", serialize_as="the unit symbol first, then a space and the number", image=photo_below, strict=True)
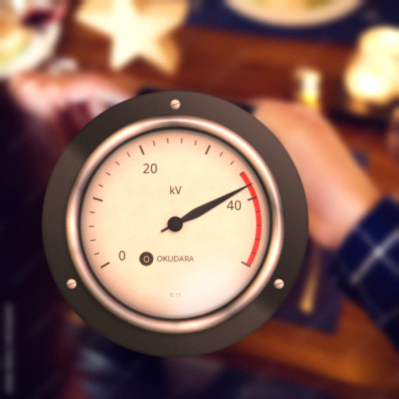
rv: kV 38
